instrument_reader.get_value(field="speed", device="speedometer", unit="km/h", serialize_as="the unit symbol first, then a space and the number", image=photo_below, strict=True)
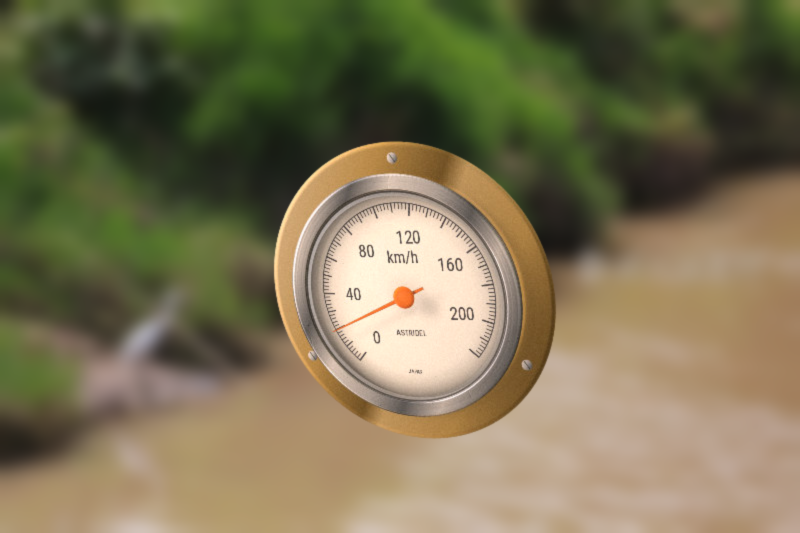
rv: km/h 20
